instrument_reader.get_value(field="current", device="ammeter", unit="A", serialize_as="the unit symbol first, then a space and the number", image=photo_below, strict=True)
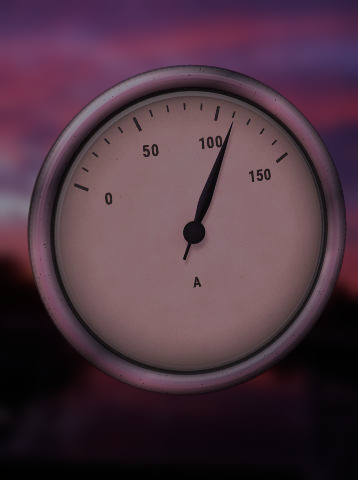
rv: A 110
